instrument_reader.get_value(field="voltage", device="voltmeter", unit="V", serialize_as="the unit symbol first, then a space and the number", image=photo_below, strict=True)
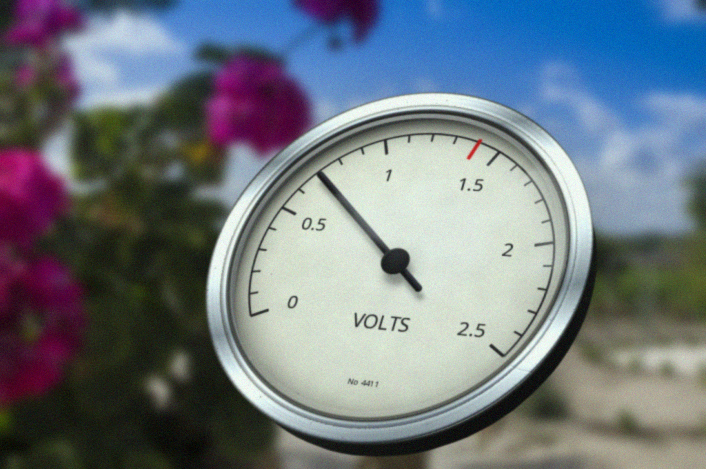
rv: V 0.7
